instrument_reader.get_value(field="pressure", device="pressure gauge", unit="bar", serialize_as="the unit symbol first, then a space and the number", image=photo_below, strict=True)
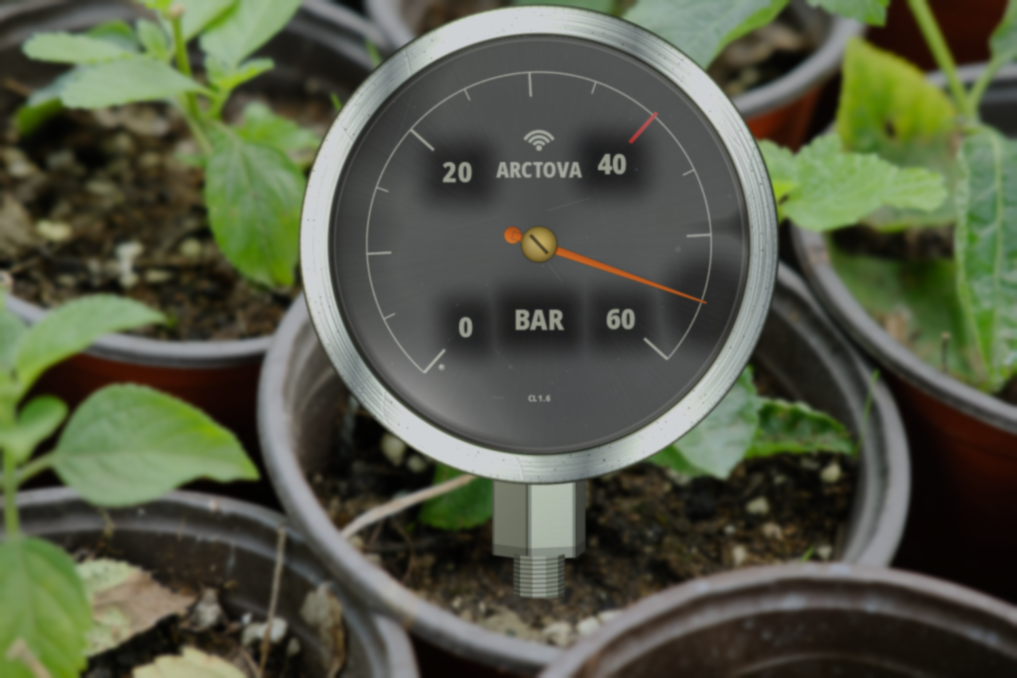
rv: bar 55
